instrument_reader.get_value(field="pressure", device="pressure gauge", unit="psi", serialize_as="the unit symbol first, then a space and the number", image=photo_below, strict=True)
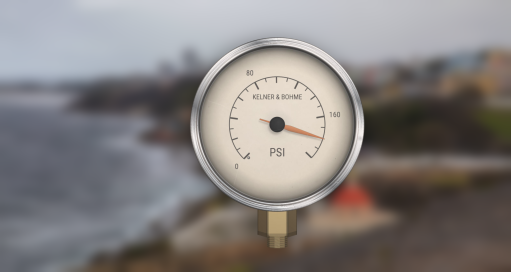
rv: psi 180
